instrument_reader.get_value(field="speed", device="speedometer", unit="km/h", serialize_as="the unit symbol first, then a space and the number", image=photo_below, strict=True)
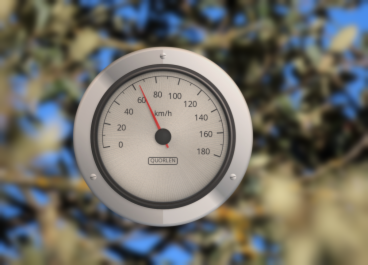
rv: km/h 65
